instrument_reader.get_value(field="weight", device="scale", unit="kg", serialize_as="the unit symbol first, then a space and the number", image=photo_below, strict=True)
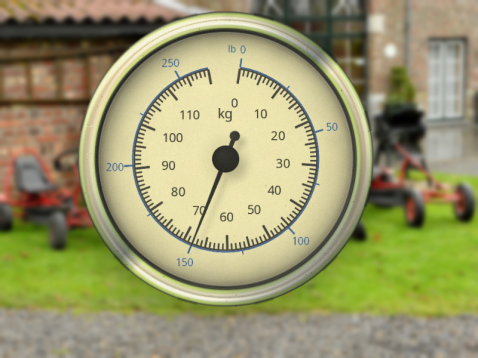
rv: kg 68
